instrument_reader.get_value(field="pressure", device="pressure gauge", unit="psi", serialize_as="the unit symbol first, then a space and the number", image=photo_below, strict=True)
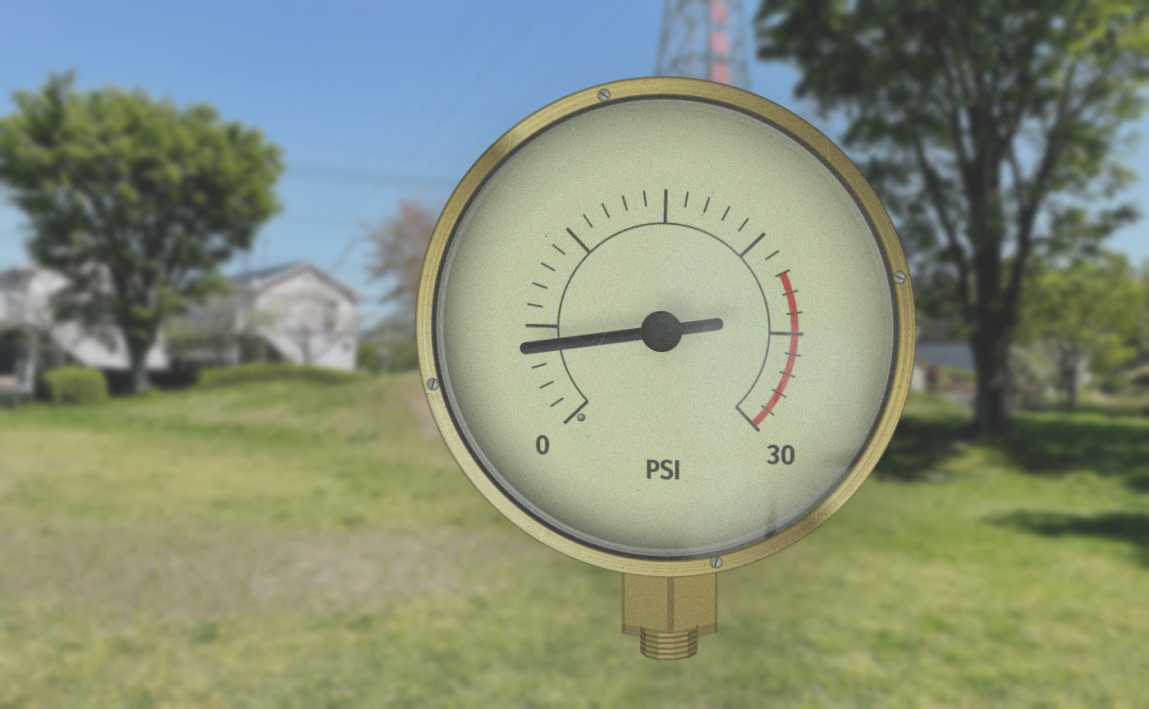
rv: psi 4
